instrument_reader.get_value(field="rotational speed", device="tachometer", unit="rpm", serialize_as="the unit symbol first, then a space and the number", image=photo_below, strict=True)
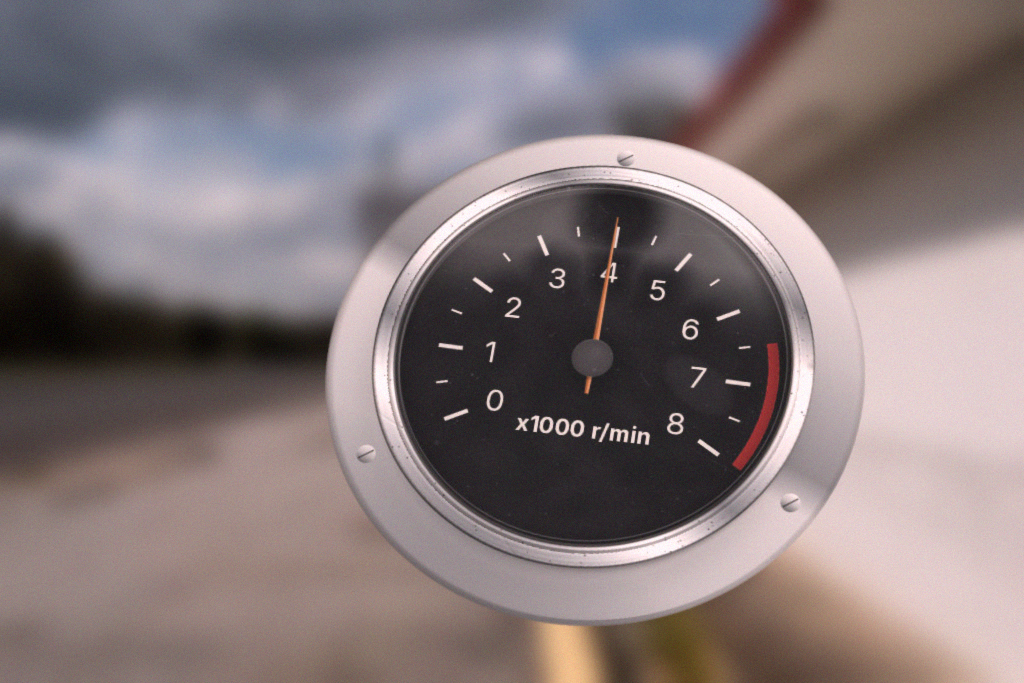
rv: rpm 4000
